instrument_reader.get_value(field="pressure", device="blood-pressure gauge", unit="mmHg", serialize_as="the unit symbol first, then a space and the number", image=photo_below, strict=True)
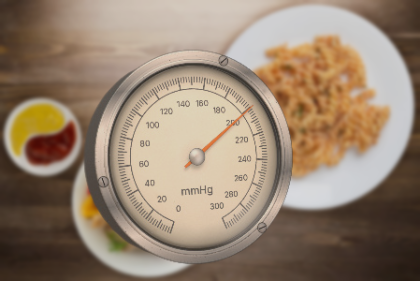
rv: mmHg 200
